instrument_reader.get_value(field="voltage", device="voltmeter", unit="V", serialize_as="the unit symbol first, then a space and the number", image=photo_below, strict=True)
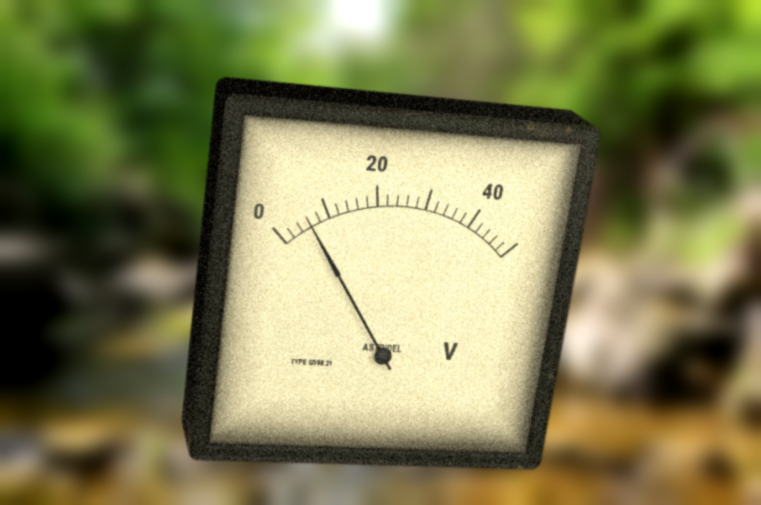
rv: V 6
